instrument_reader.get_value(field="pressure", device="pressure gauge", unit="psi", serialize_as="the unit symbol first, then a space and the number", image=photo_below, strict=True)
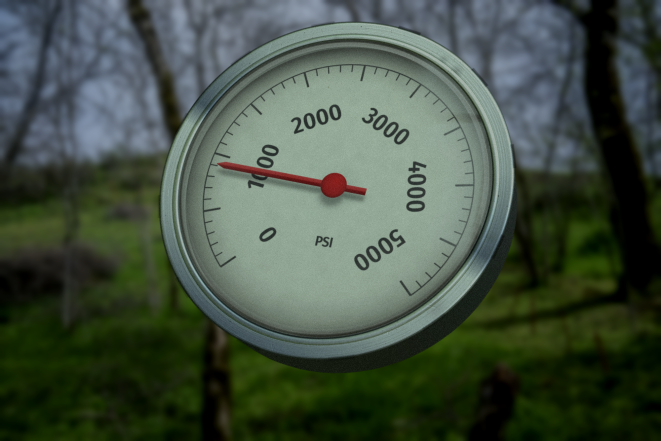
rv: psi 900
